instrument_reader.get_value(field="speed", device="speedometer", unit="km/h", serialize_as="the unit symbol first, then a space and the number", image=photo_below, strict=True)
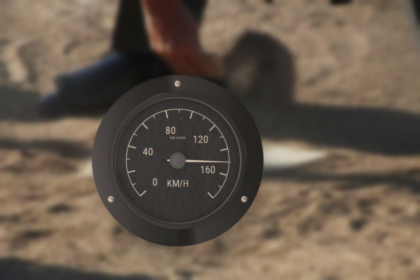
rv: km/h 150
